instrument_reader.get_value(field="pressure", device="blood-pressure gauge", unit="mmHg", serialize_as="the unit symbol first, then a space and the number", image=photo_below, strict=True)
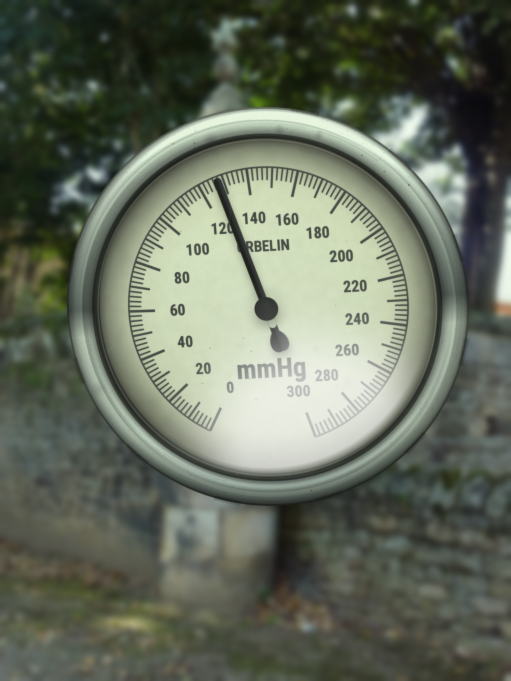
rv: mmHg 128
